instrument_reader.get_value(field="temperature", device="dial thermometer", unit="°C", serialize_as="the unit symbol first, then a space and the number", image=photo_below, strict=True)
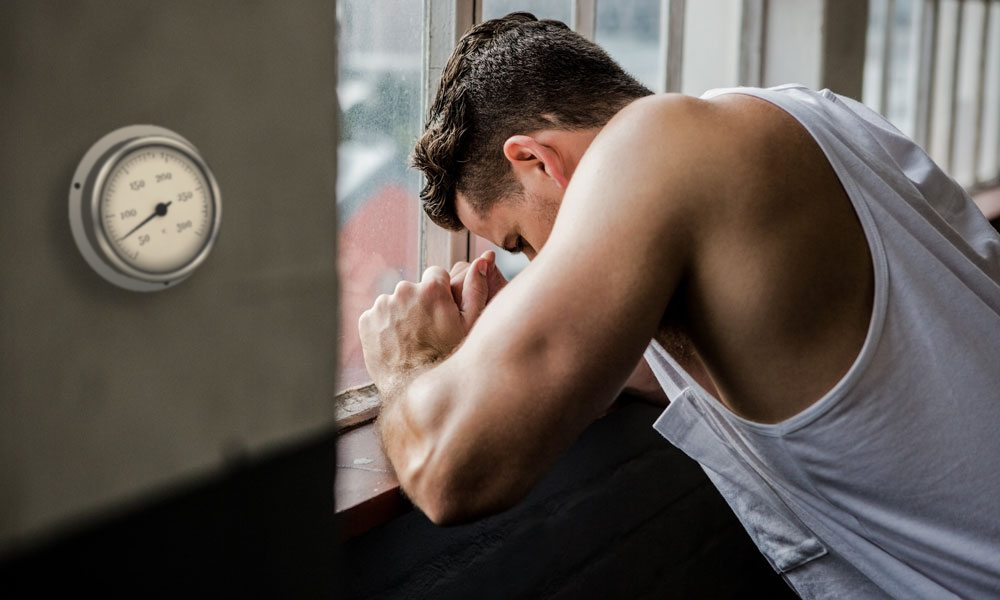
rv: °C 75
